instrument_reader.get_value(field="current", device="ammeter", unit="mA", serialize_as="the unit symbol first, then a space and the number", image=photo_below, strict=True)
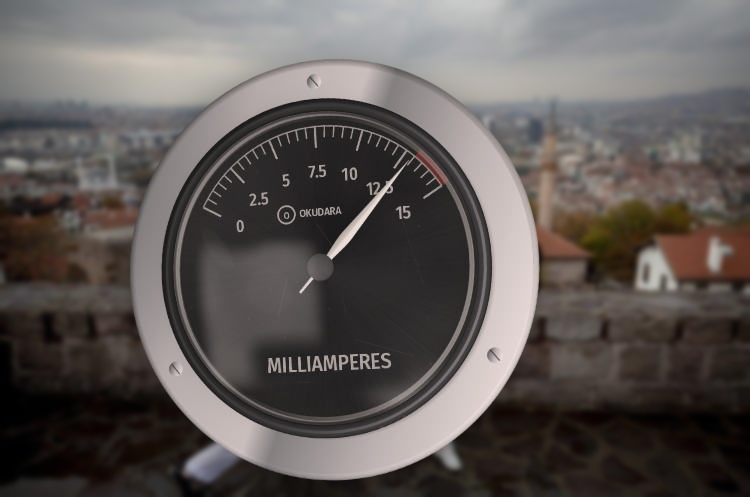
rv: mA 13
